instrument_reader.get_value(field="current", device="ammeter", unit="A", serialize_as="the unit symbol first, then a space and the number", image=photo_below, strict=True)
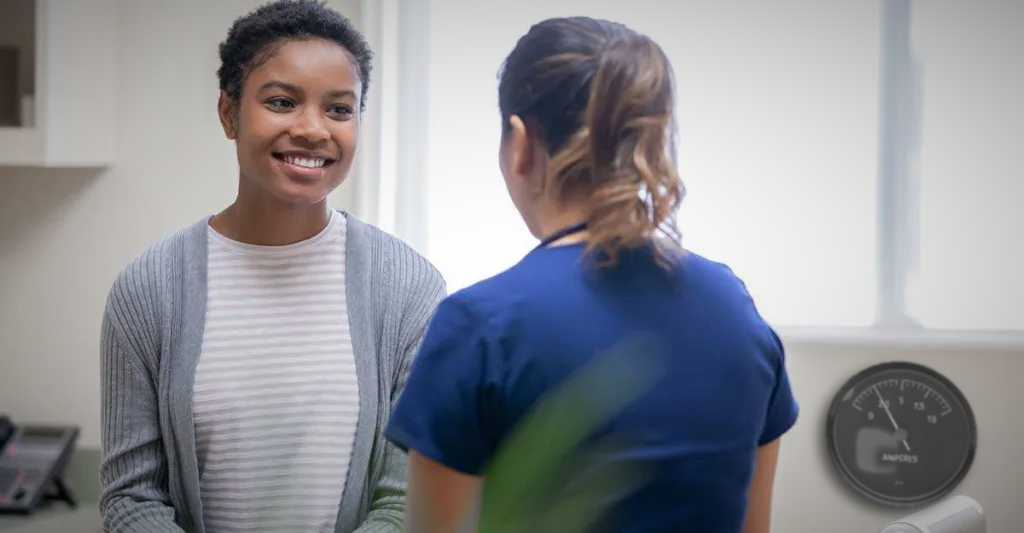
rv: A 2.5
